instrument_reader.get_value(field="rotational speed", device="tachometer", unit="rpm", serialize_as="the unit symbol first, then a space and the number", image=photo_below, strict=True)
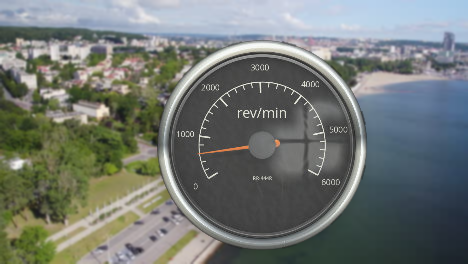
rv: rpm 600
